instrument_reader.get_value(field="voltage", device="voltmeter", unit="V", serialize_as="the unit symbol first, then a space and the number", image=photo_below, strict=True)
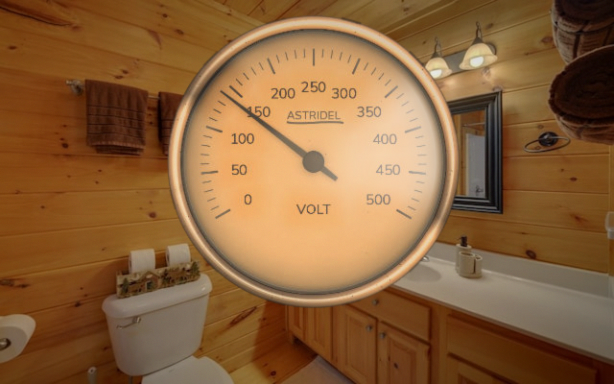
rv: V 140
